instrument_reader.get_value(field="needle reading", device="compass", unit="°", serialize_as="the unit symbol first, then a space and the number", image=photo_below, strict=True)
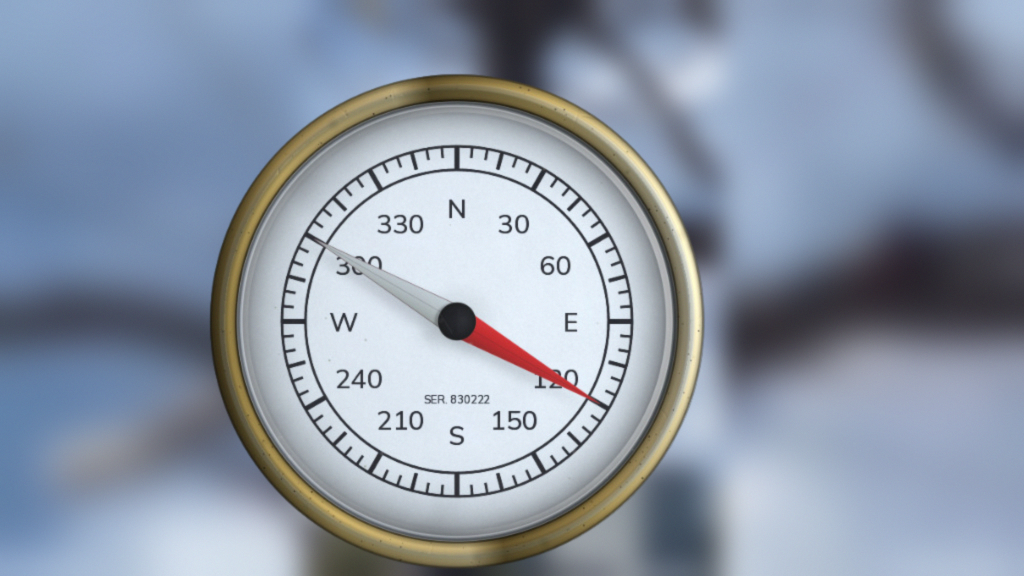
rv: ° 120
